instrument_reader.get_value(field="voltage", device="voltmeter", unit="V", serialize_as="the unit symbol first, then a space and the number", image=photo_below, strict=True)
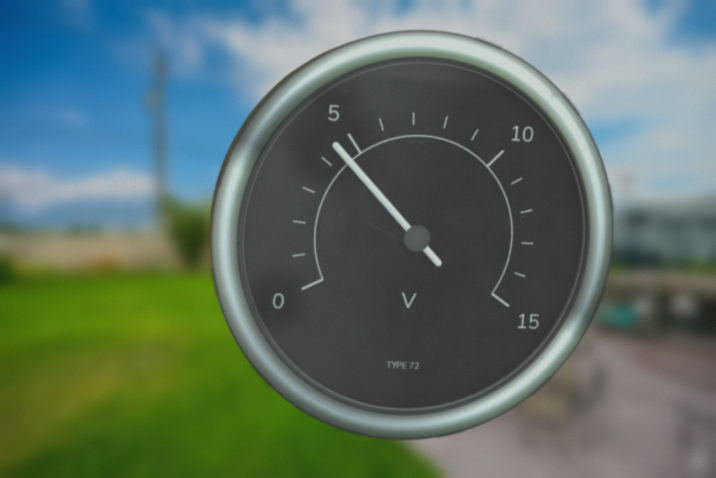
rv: V 4.5
